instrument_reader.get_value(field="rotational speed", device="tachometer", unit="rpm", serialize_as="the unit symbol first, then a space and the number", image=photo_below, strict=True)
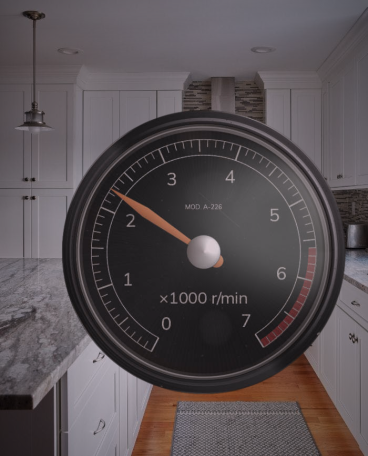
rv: rpm 2250
